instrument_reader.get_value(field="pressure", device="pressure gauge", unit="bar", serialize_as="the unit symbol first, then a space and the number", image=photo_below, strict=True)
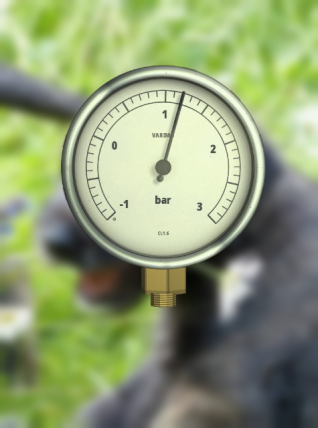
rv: bar 1.2
